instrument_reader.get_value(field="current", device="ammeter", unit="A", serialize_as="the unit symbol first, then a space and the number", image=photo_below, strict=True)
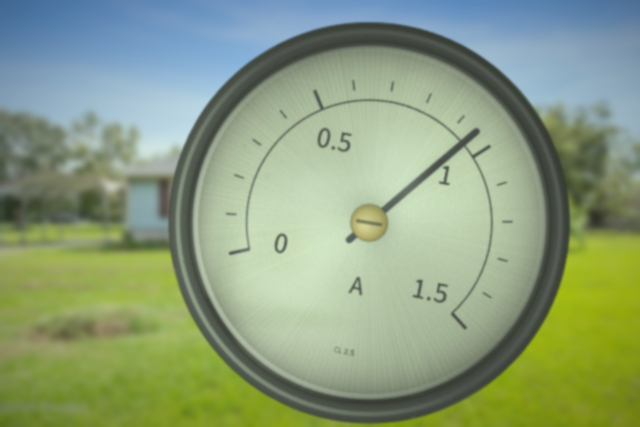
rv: A 0.95
